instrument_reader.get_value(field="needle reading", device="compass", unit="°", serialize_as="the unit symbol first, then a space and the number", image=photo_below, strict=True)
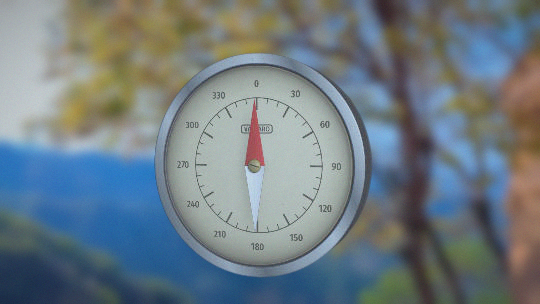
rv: ° 0
